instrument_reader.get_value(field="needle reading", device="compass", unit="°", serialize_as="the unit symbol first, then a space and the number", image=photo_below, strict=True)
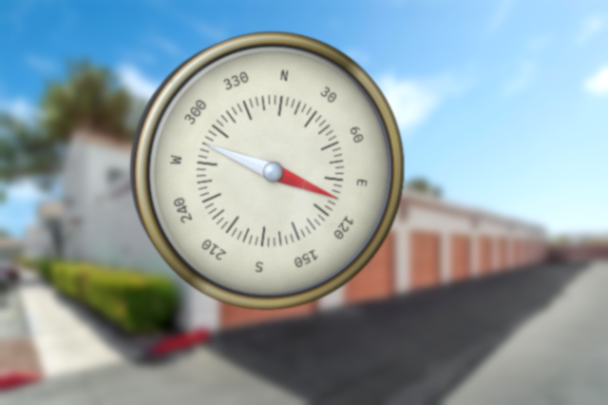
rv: ° 105
